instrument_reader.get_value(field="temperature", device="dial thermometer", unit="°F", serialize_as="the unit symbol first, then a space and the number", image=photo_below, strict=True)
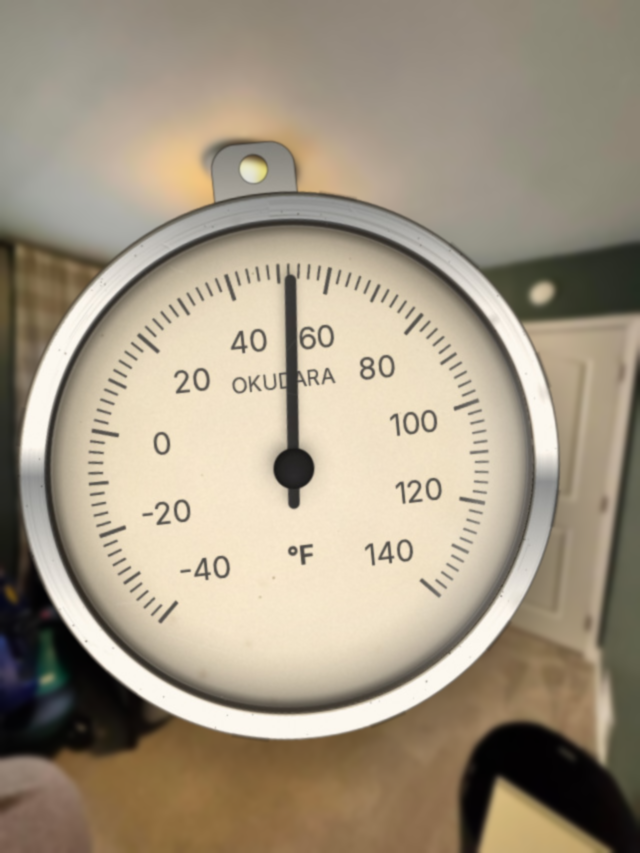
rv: °F 52
